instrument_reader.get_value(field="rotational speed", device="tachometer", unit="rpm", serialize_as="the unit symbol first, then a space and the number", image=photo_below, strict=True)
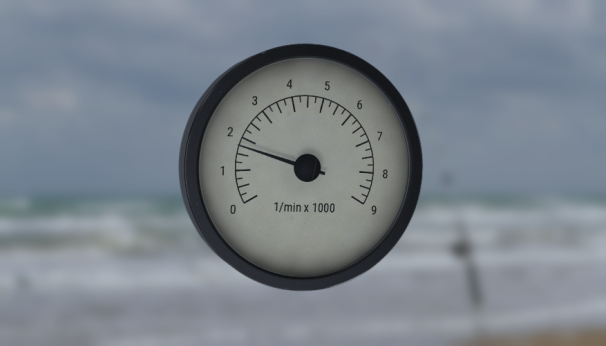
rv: rpm 1750
